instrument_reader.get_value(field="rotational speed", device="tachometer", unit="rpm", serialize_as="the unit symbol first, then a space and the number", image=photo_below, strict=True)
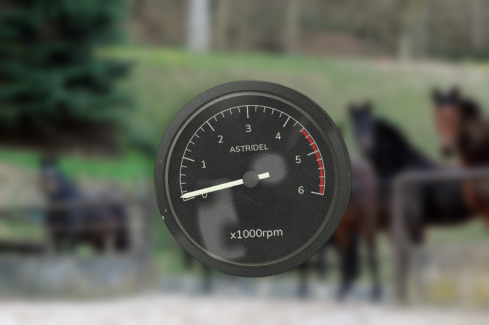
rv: rpm 100
